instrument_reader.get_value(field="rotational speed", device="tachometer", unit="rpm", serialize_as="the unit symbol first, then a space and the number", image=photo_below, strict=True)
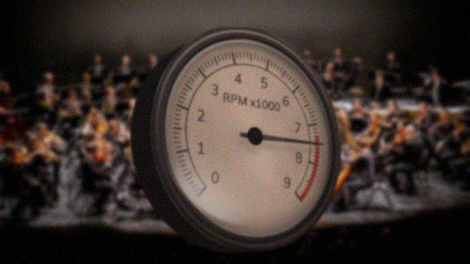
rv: rpm 7500
